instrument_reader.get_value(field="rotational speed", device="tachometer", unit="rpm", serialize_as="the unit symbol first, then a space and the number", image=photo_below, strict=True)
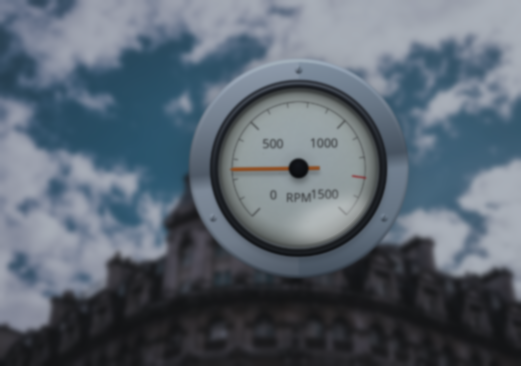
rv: rpm 250
